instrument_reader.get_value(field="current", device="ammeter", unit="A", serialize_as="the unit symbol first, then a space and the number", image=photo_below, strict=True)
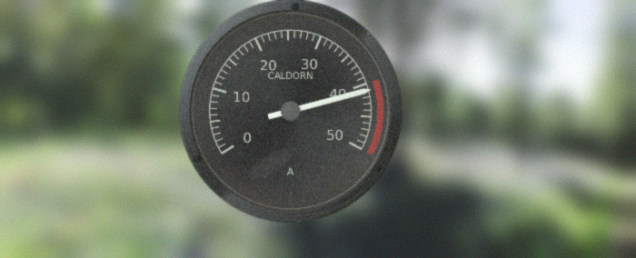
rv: A 41
